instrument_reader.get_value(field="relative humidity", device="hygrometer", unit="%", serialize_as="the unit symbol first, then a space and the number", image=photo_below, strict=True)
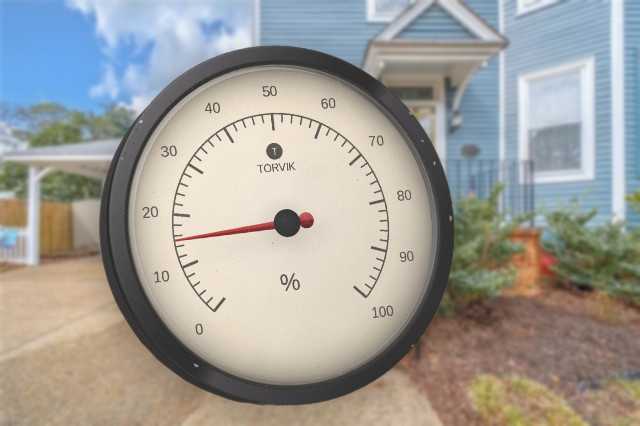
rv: % 15
